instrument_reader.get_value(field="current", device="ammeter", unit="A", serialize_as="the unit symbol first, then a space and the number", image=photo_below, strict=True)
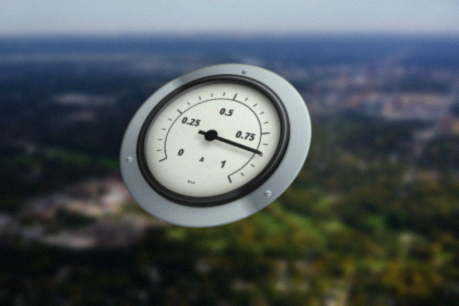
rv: A 0.85
